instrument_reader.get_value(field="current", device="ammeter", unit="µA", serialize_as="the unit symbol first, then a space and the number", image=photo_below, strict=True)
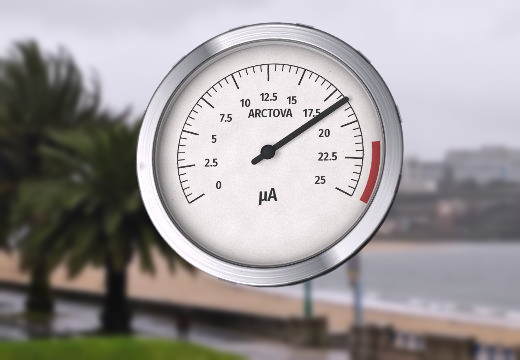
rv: µA 18.5
